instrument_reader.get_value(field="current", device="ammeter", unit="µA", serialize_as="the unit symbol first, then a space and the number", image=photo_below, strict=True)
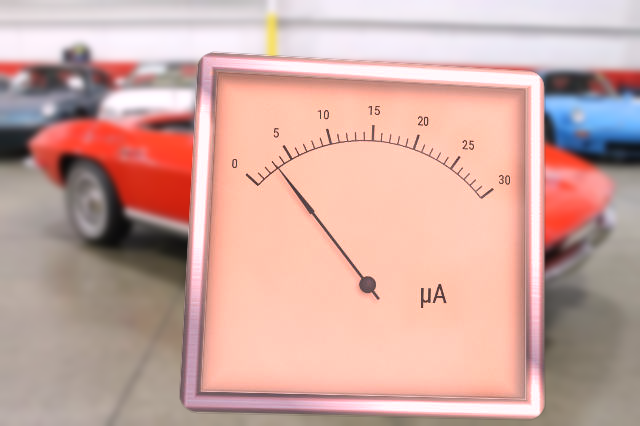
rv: µA 3
